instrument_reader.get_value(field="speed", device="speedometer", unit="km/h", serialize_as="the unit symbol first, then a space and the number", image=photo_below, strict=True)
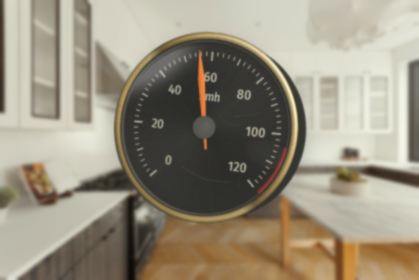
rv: km/h 56
